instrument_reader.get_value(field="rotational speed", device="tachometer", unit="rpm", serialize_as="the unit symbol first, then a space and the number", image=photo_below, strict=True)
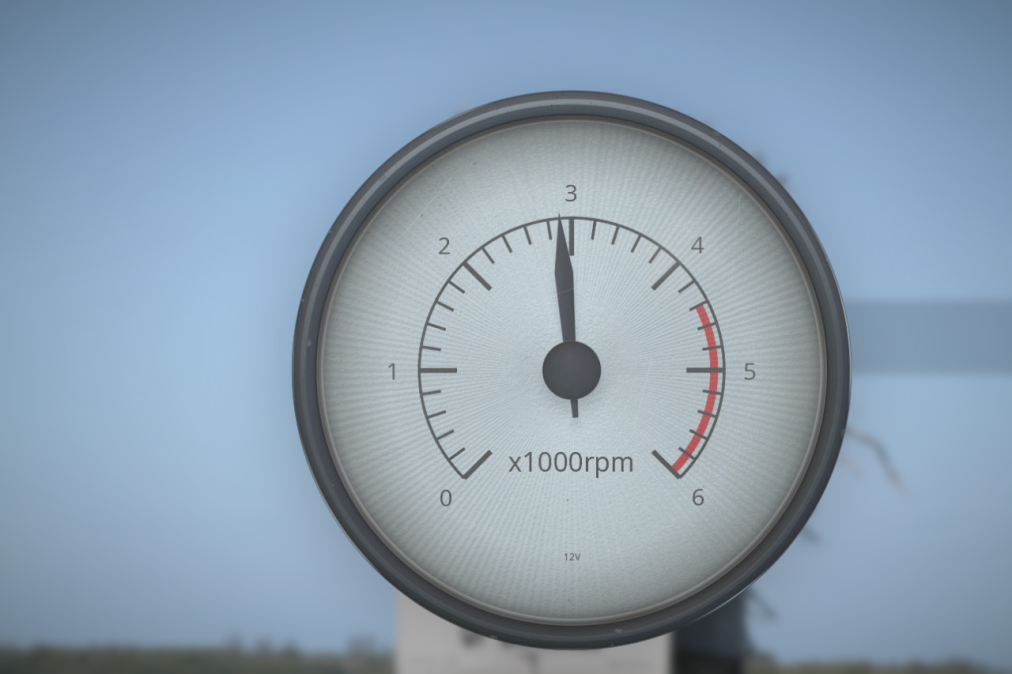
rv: rpm 2900
